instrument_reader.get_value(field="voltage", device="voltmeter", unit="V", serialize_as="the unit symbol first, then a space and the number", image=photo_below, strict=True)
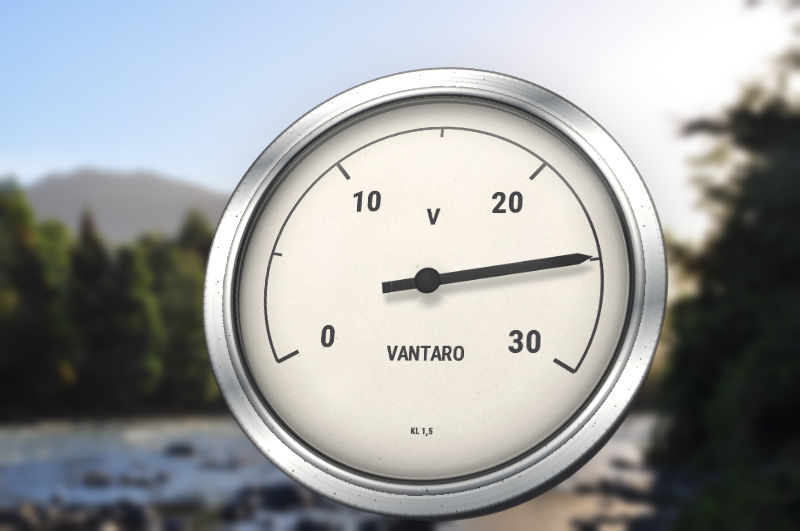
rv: V 25
